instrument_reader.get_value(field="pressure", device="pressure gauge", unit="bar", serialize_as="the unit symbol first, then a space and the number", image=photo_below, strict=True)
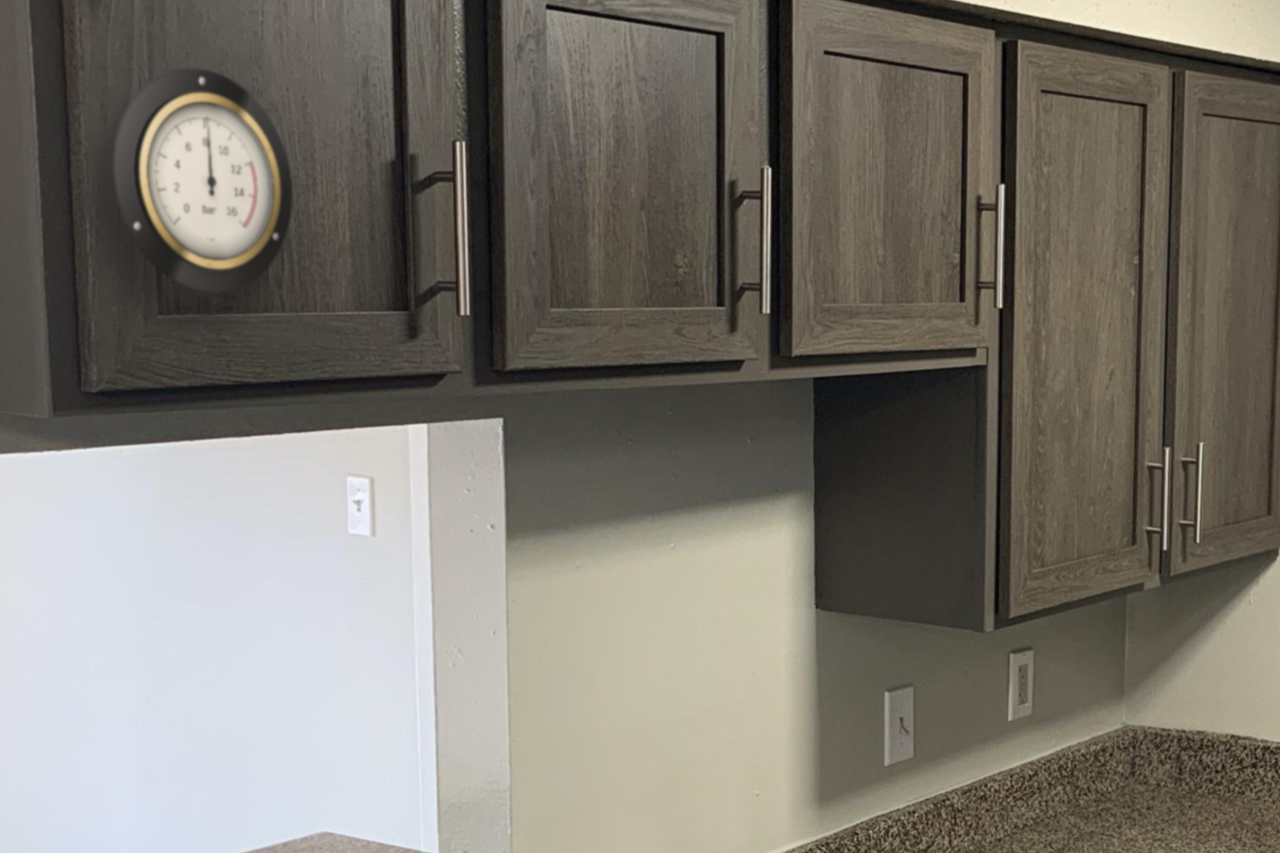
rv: bar 8
